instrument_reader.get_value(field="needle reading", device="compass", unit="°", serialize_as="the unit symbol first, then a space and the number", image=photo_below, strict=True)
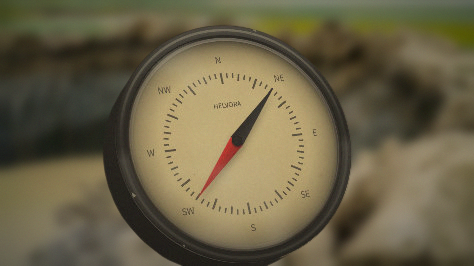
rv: ° 225
